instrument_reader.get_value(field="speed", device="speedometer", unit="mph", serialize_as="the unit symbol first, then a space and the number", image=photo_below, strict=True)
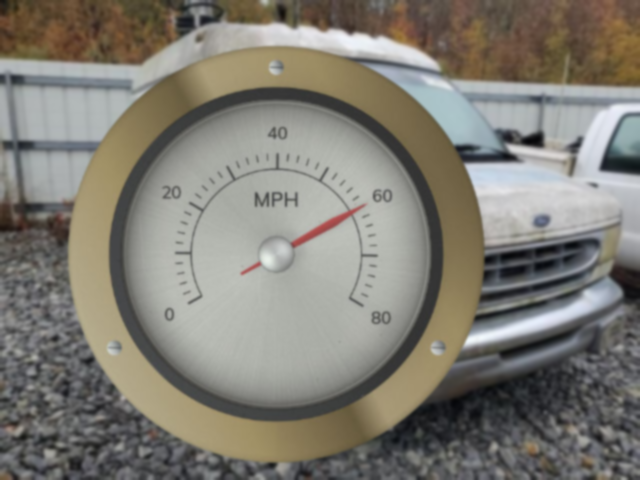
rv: mph 60
